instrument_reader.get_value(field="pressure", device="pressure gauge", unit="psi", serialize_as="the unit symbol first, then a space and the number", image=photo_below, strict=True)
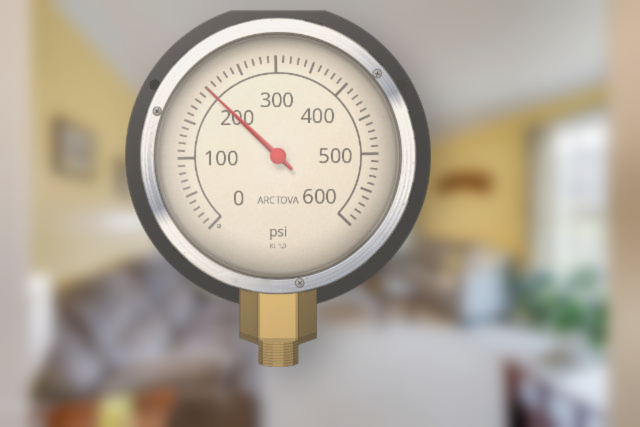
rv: psi 200
